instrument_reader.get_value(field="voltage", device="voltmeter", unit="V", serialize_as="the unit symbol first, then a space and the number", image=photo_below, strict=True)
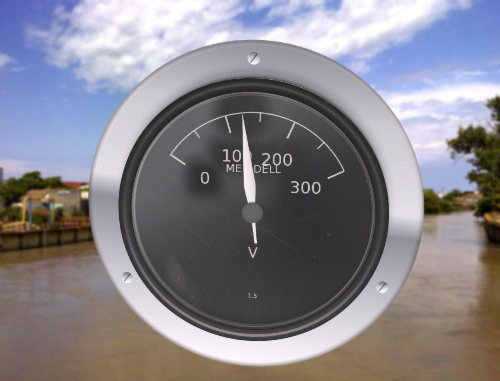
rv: V 125
